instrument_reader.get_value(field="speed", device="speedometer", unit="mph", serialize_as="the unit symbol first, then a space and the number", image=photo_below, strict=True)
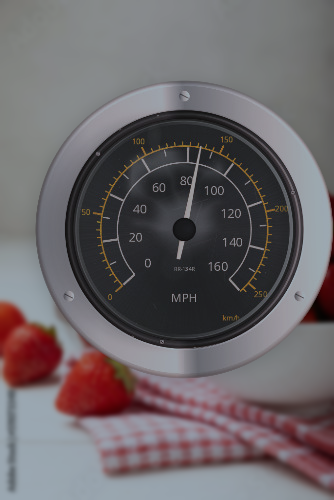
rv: mph 85
